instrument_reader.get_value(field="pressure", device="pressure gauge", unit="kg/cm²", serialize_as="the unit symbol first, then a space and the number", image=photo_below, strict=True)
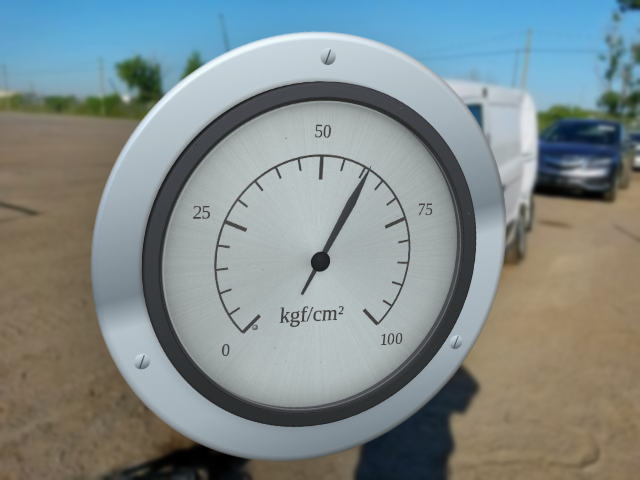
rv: kg/cm² 60
